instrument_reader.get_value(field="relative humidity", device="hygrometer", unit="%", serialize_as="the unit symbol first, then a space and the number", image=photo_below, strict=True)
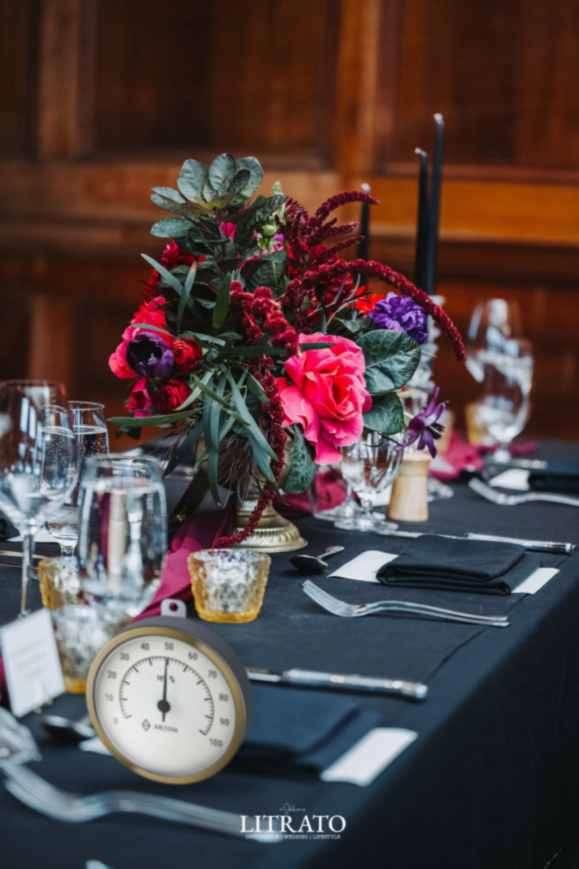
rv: % 50
